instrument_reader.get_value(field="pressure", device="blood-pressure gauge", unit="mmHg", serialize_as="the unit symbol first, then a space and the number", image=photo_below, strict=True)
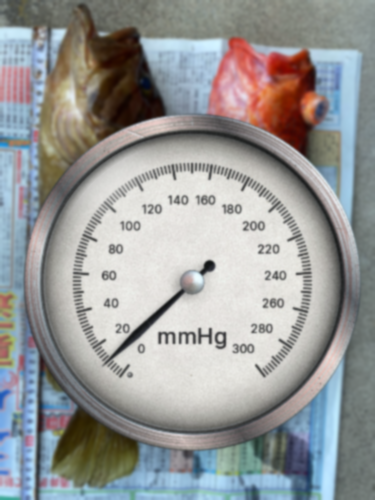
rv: mmHg 10
